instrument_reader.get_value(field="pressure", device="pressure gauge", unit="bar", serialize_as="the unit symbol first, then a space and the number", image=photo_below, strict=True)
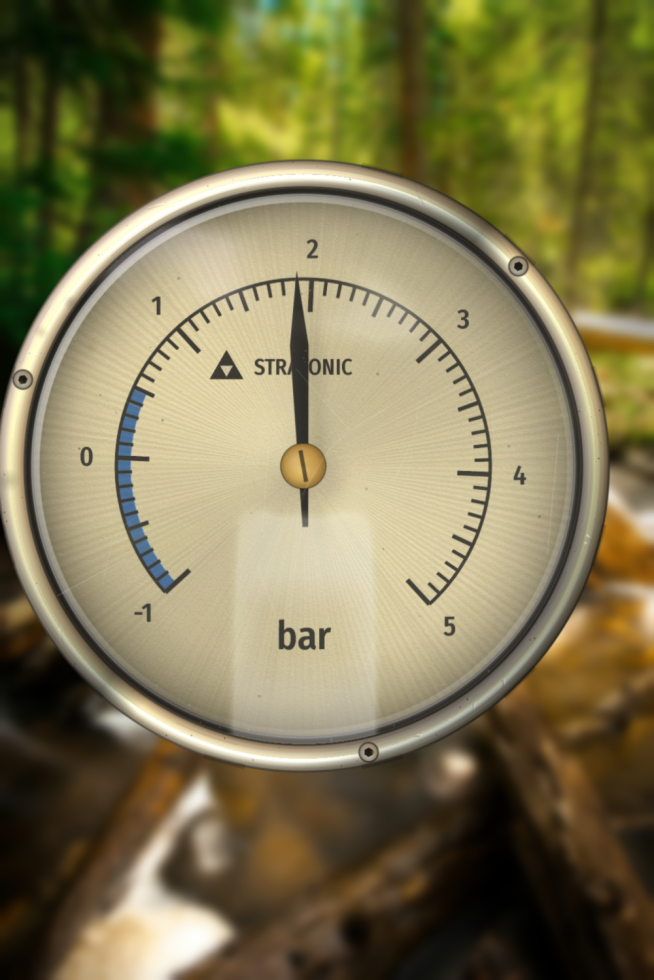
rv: bar 1.9
